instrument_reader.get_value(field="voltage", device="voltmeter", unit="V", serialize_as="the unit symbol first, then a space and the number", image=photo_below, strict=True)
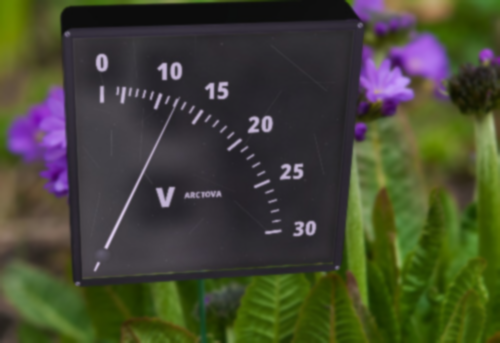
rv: V 12
